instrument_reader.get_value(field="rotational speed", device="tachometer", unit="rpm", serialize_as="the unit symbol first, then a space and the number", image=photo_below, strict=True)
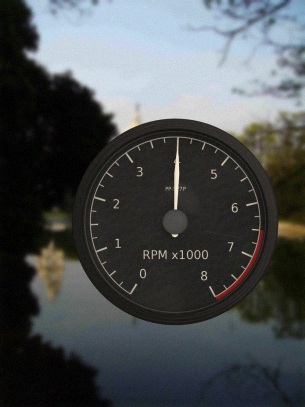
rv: rpm 4000
